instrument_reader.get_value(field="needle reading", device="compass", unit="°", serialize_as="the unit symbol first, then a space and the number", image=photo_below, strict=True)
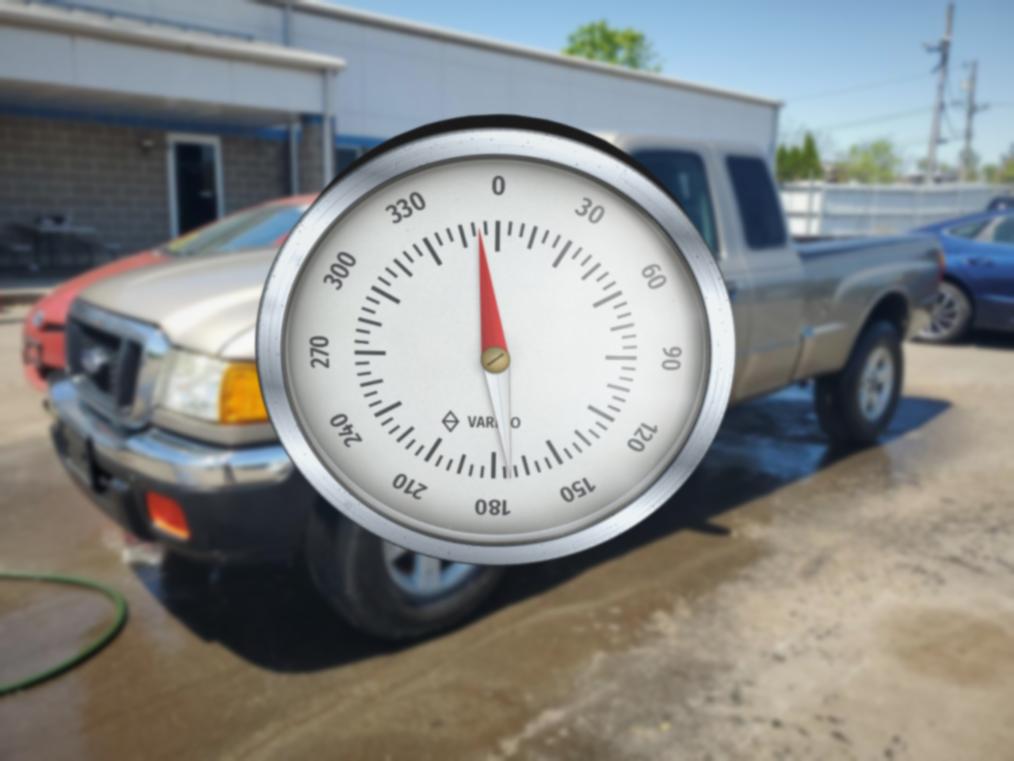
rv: ° 352.5
